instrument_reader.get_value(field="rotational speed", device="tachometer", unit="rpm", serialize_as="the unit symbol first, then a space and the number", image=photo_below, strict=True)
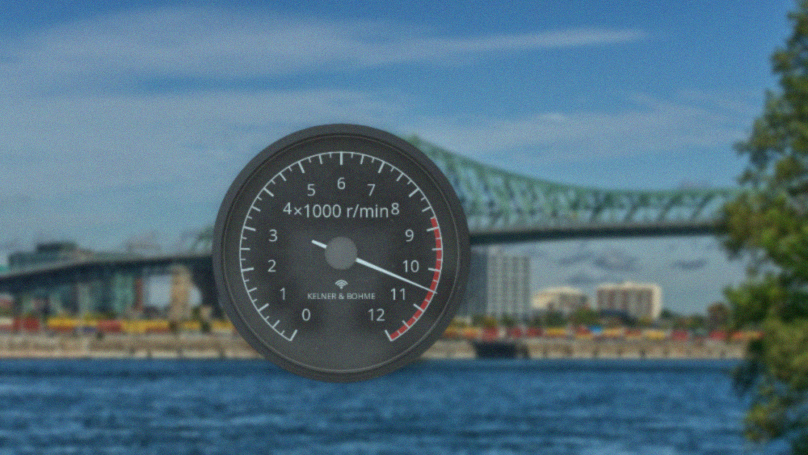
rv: rpm 10500
